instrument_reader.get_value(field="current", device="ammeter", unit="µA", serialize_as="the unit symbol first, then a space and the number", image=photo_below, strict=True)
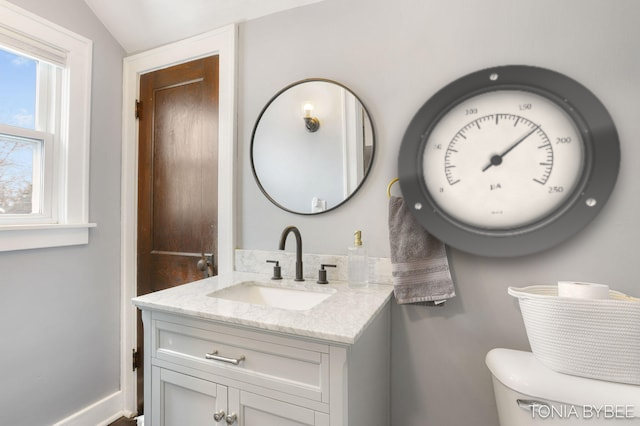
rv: µA 175
